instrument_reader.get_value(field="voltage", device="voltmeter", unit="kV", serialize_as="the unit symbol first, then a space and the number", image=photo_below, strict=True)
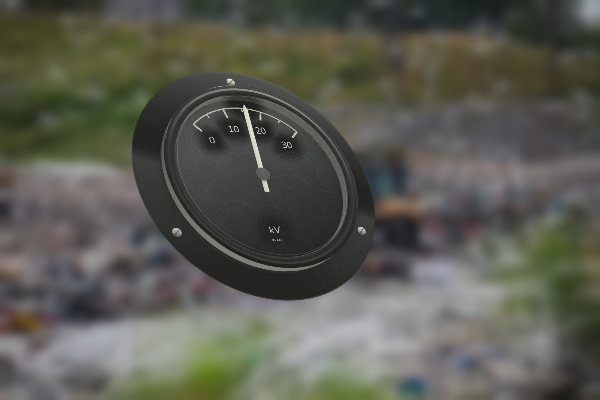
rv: kV 15
